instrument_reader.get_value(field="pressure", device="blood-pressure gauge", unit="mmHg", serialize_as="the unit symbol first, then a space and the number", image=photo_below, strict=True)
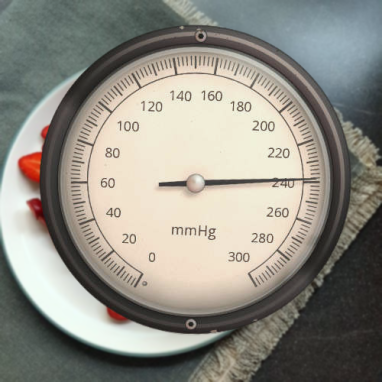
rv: mmHg 238
